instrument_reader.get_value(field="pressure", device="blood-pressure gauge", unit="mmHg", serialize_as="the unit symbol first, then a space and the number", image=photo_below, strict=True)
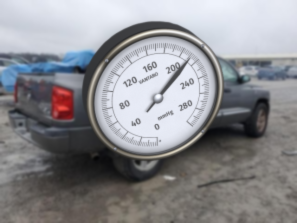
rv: mmHg 210
